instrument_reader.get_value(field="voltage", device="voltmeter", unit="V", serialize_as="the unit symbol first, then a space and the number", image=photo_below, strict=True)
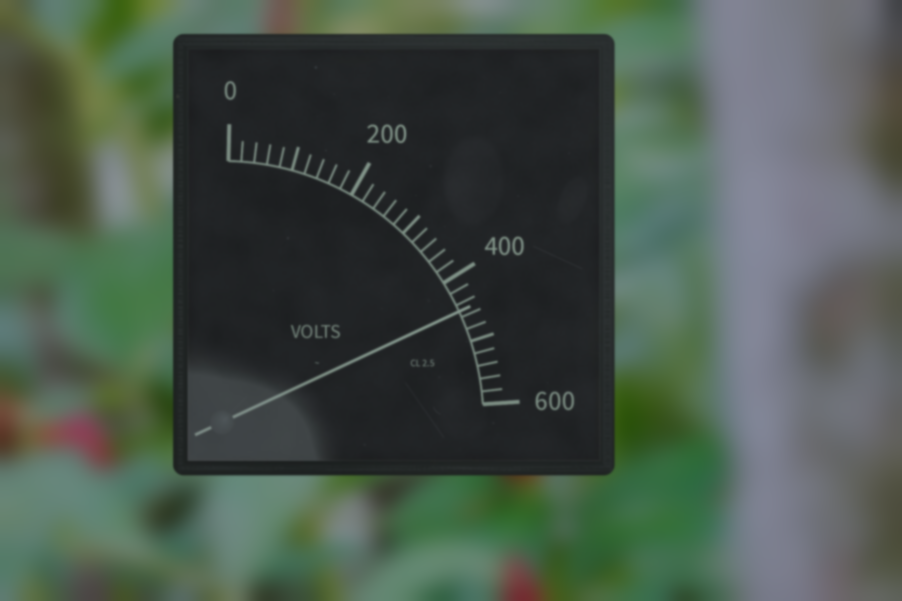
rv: V 450
